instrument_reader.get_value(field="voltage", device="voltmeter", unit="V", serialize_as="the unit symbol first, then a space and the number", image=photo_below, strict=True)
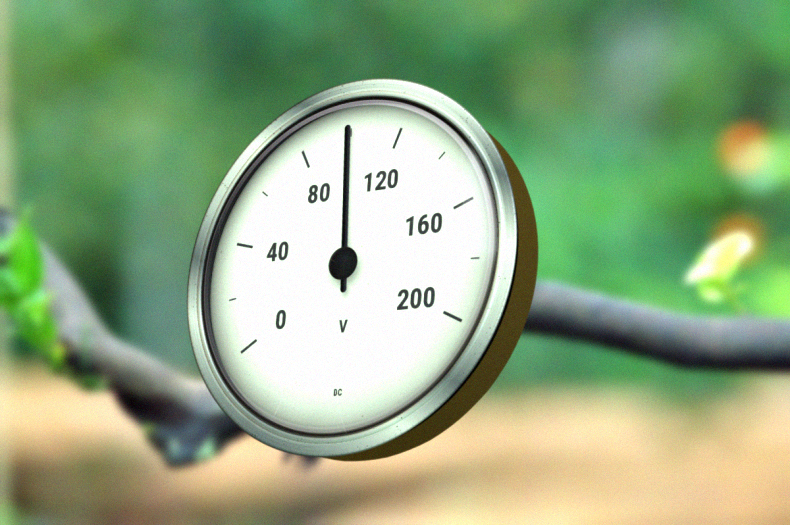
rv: V 100
